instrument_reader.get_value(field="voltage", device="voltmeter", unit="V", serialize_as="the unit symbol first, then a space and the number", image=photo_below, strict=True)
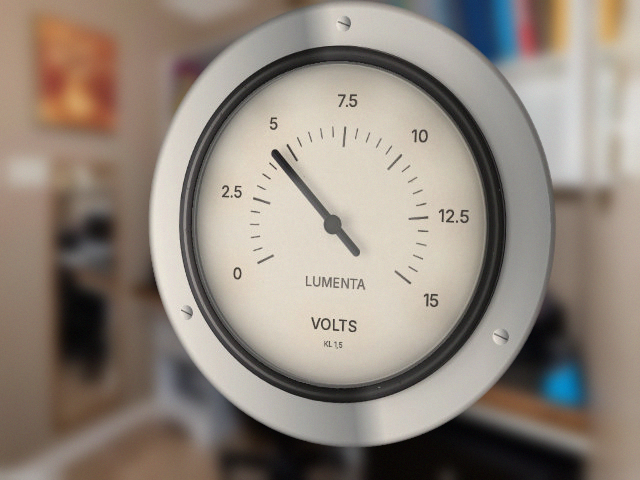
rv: V 4.5
